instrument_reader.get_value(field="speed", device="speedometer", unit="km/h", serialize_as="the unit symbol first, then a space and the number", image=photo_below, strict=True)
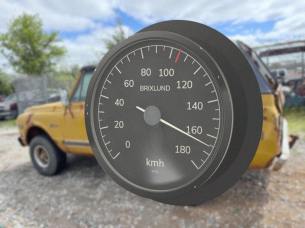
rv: km/h 165
